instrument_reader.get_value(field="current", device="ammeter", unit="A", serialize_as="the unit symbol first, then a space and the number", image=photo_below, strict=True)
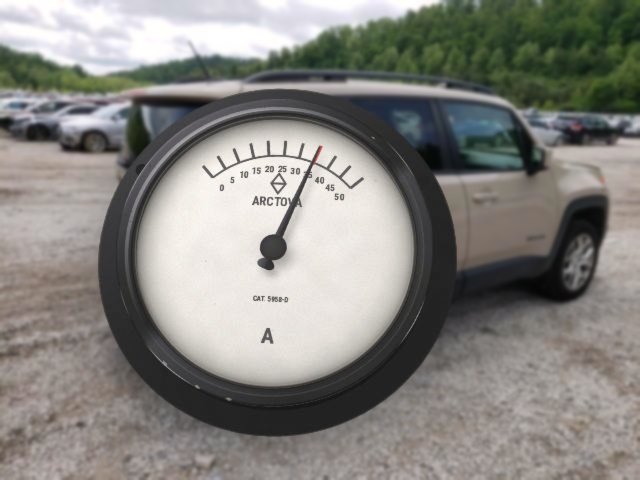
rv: A 35
